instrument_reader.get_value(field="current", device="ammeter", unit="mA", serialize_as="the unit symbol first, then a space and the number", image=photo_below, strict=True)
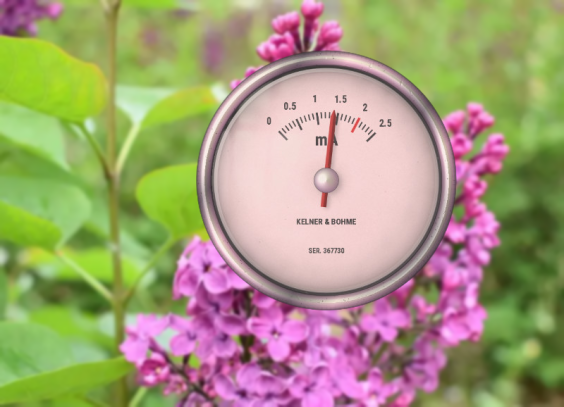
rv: mA 1.4
